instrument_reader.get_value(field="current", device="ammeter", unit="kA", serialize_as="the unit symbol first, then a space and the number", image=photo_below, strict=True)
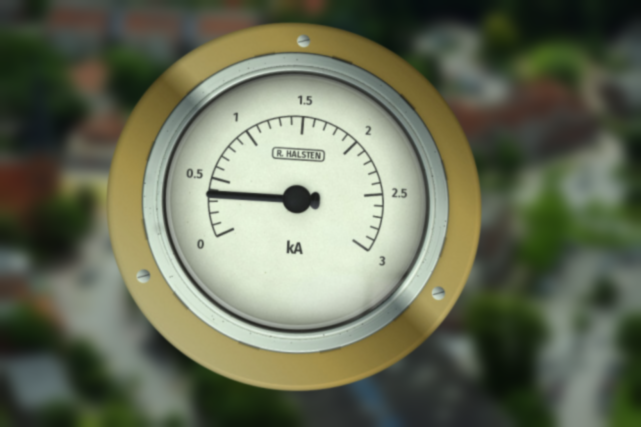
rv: kA 0.35
